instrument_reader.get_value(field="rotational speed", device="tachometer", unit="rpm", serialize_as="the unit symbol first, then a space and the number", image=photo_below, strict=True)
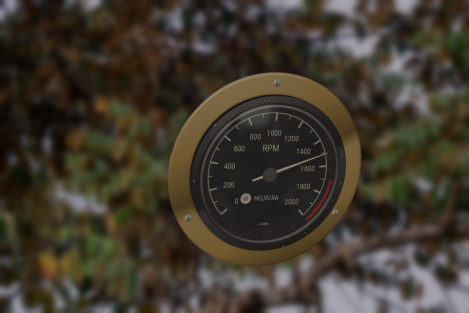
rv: rpm 1500
